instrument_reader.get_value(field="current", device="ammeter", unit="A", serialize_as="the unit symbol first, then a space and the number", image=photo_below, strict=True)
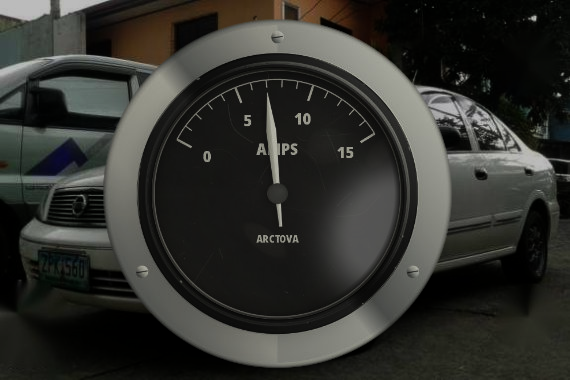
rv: A 7
